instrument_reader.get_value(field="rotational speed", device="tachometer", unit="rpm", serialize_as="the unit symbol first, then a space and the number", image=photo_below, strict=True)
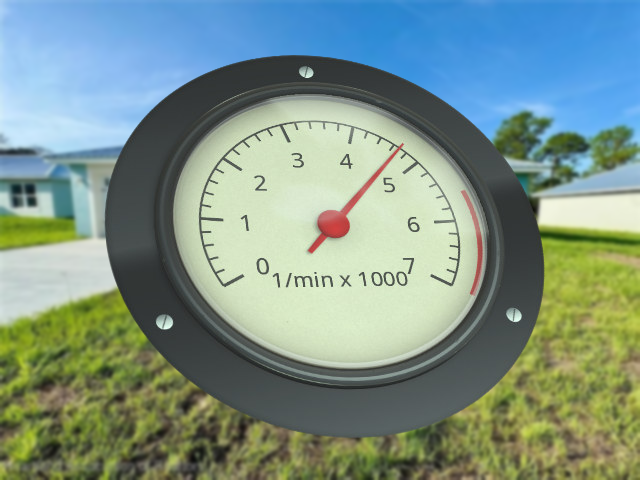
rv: rpm 4700
